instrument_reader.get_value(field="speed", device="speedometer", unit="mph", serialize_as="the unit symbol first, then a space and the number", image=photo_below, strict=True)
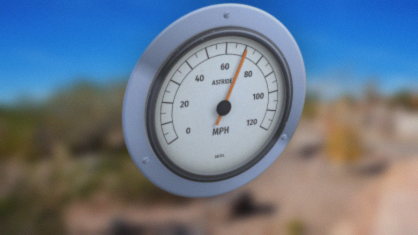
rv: mph 70
